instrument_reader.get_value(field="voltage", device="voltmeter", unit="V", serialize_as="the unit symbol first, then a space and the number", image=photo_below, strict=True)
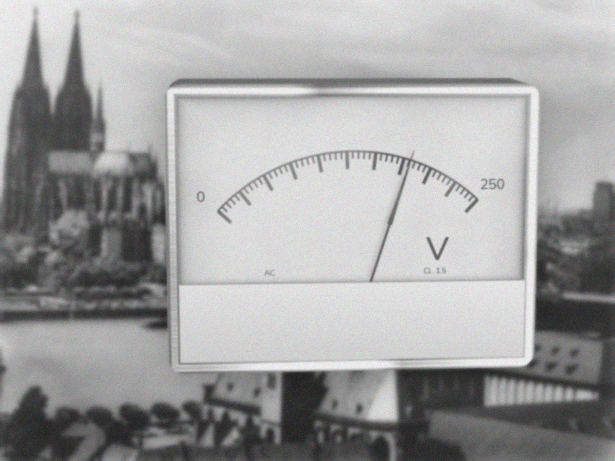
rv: V 180
